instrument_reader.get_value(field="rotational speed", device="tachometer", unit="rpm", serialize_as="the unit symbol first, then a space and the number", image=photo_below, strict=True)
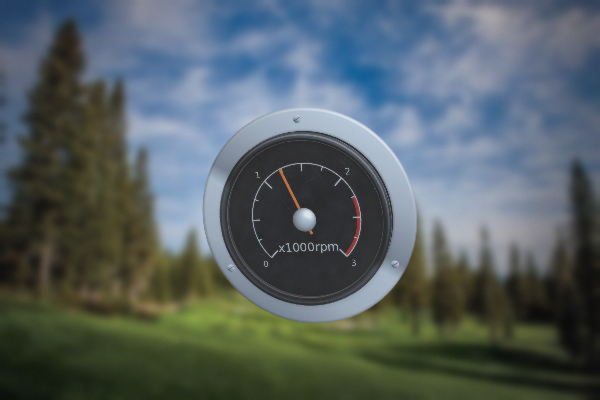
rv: rpm 1250
